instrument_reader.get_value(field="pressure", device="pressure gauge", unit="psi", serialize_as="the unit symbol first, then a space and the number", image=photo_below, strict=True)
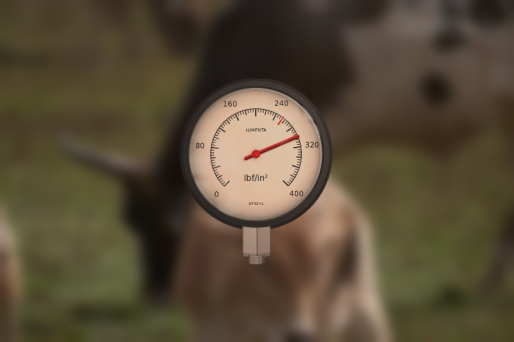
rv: psi 300
